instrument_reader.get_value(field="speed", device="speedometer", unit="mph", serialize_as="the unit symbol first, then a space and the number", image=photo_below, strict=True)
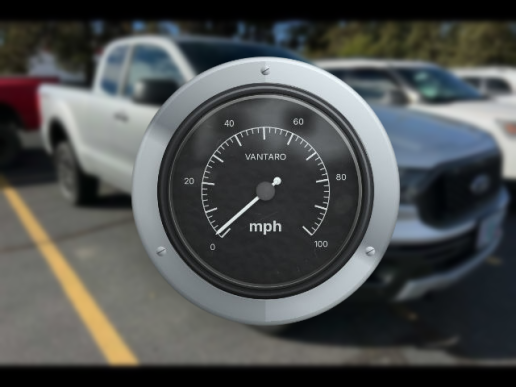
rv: mph 2
